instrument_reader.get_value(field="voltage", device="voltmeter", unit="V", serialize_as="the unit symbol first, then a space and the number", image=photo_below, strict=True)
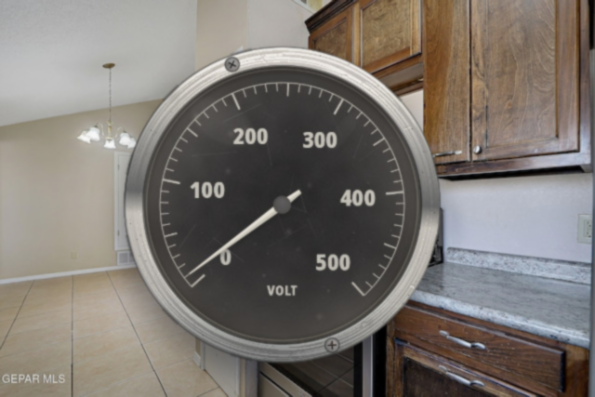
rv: V 10
